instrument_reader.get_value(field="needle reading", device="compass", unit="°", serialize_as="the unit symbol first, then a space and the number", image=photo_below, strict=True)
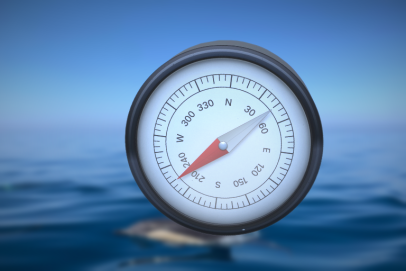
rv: ° 225
